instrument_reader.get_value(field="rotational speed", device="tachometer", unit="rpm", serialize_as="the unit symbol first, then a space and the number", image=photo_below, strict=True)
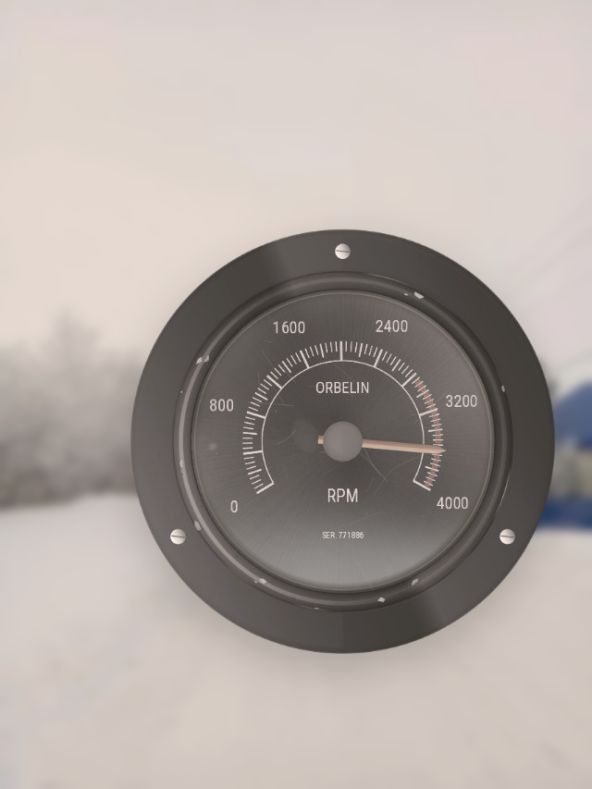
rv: rpm 3600
